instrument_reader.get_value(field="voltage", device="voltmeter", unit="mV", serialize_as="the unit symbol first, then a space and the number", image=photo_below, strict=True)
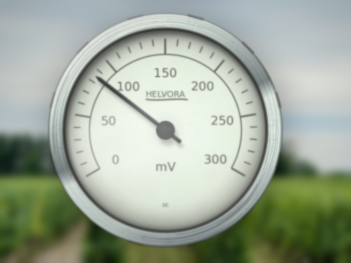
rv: mV 85
